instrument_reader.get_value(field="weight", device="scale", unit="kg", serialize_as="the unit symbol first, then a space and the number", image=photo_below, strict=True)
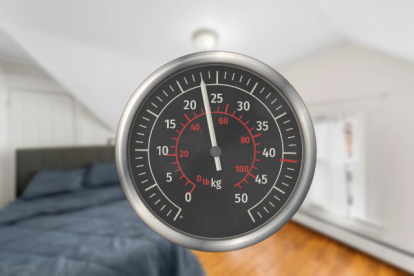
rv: kg 23
